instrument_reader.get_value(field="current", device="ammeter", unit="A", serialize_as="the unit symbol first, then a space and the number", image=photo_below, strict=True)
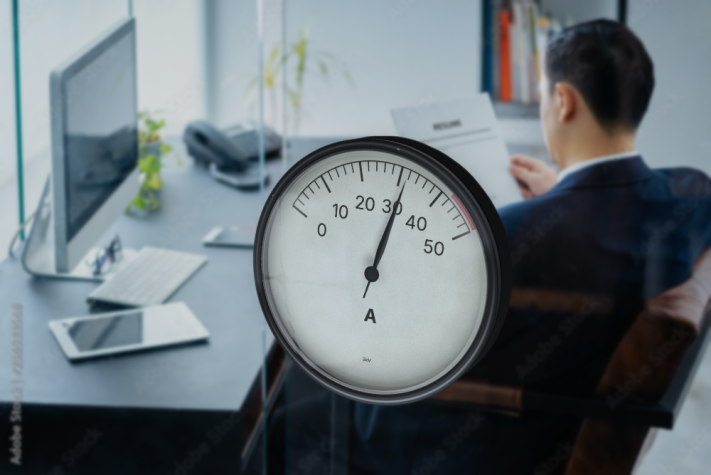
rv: A 32
